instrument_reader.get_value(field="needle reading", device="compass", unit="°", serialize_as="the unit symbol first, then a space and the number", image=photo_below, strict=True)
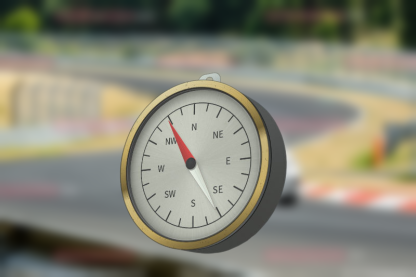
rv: ° 330
